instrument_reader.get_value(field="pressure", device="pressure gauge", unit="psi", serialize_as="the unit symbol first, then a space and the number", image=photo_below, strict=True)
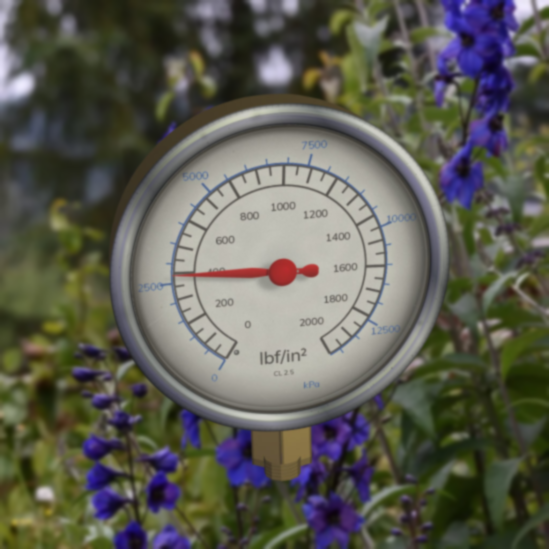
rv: psi 400
